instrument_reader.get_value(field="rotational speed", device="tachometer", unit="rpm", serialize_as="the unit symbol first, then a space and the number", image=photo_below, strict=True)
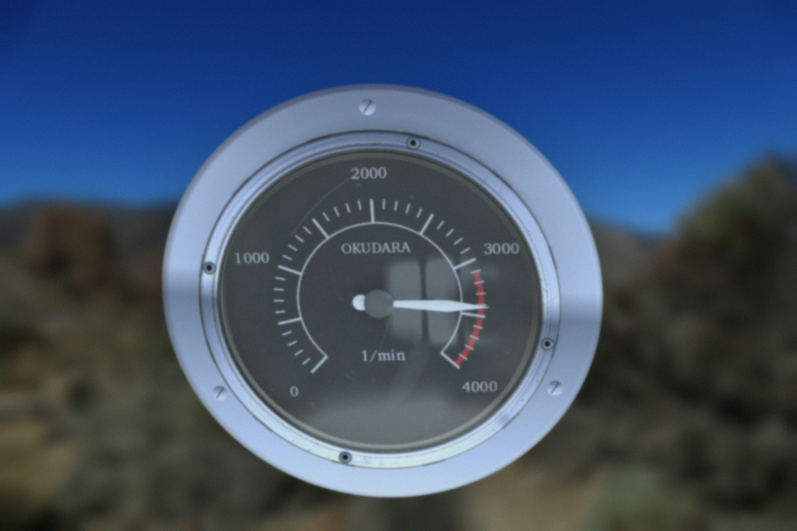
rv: rpm 3400
